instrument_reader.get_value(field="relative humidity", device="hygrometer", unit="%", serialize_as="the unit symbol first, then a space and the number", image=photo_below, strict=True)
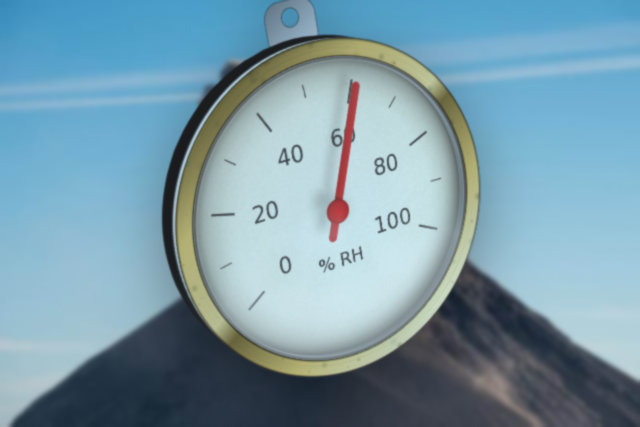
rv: % 60
